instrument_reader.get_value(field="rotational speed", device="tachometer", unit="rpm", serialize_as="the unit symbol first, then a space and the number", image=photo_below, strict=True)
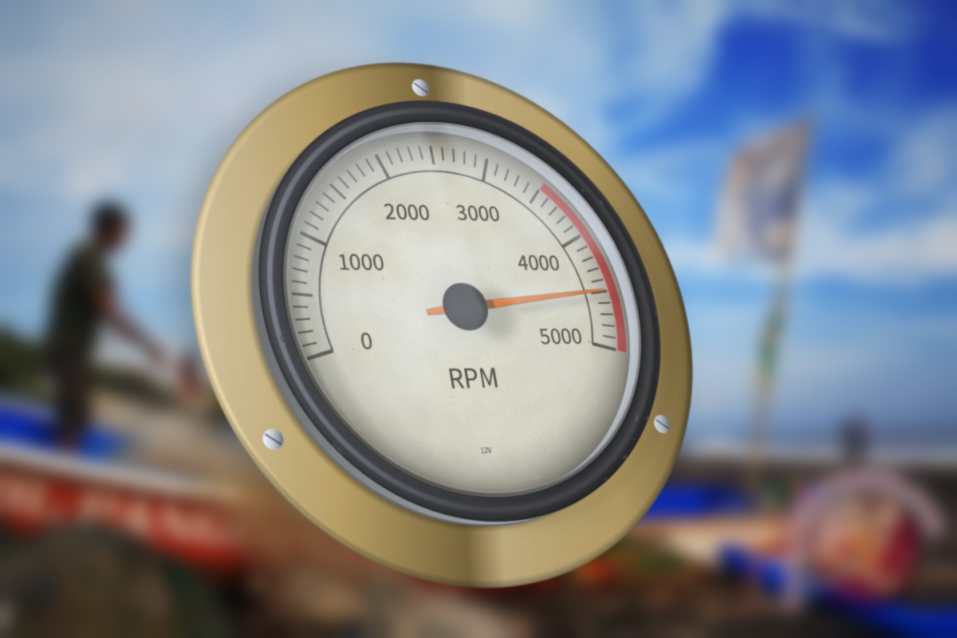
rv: rpm 4500
